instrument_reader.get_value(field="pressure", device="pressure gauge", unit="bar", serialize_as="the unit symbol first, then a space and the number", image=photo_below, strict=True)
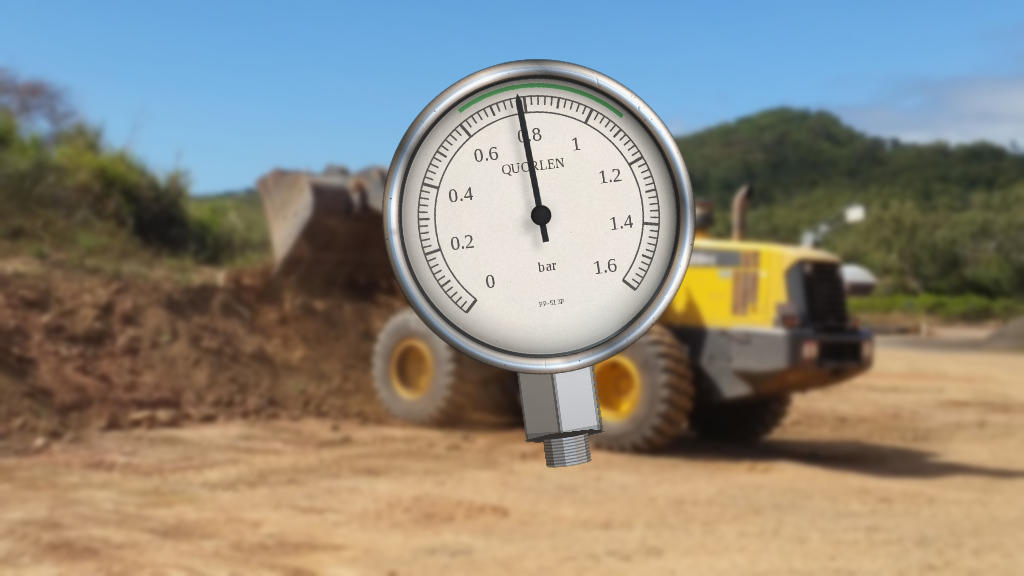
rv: bar 0.78
